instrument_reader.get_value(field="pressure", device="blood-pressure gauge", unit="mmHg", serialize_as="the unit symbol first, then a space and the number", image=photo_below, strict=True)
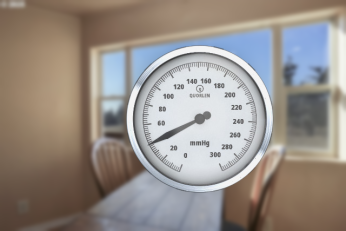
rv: mmHg 40
